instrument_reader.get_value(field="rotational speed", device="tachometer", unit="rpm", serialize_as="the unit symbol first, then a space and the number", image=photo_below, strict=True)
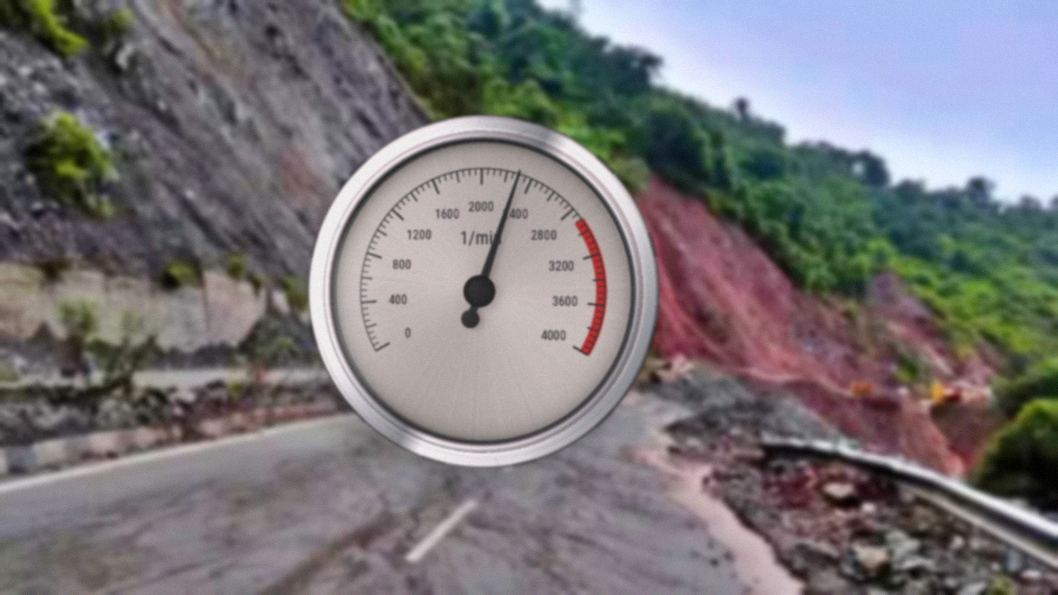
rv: rpm 2300
